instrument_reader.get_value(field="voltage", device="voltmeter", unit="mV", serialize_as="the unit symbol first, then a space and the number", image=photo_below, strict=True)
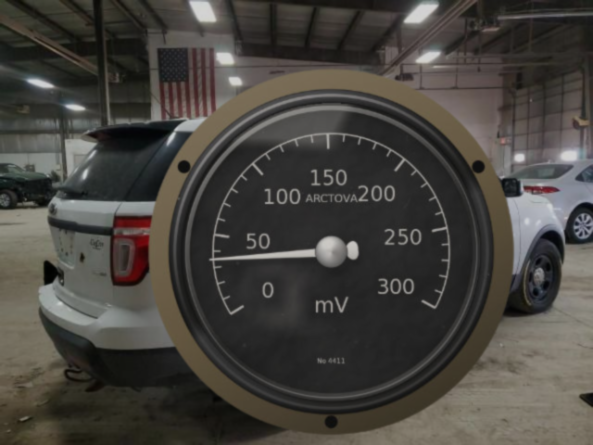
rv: mV 35
